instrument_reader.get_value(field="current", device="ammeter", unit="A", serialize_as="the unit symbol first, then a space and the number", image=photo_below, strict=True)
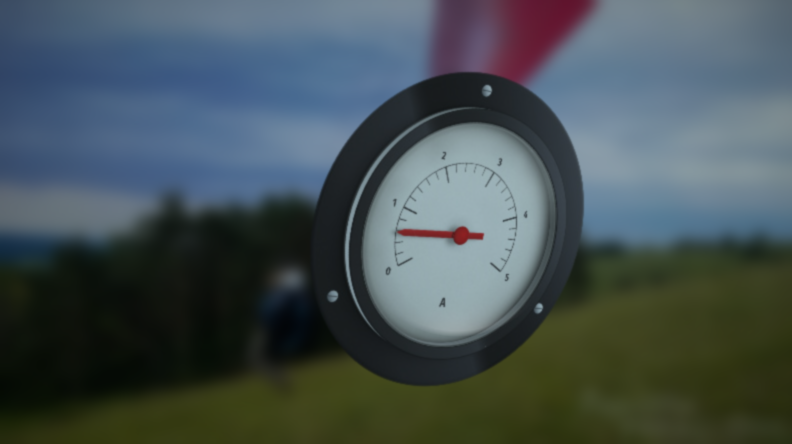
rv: A 0.6
